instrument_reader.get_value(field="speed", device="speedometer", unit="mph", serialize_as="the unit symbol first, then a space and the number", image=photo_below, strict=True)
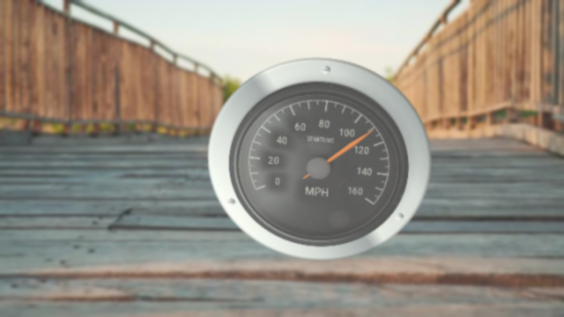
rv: mph 110
